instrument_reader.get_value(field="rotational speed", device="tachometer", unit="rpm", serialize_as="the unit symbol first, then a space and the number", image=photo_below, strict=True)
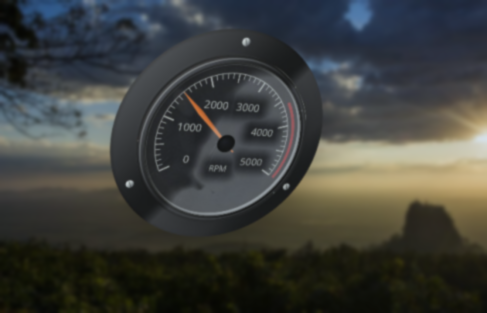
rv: rpm 1500
